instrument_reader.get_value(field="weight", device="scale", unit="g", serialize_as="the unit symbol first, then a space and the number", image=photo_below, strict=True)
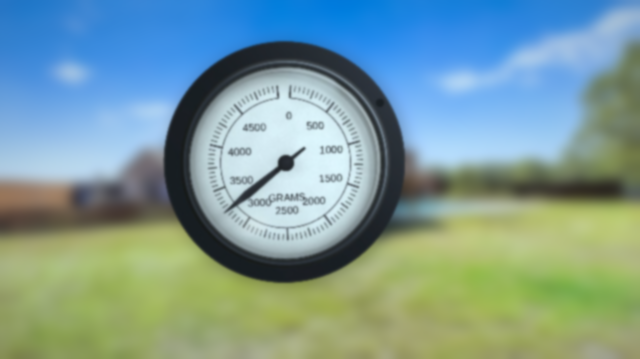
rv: g 3250
